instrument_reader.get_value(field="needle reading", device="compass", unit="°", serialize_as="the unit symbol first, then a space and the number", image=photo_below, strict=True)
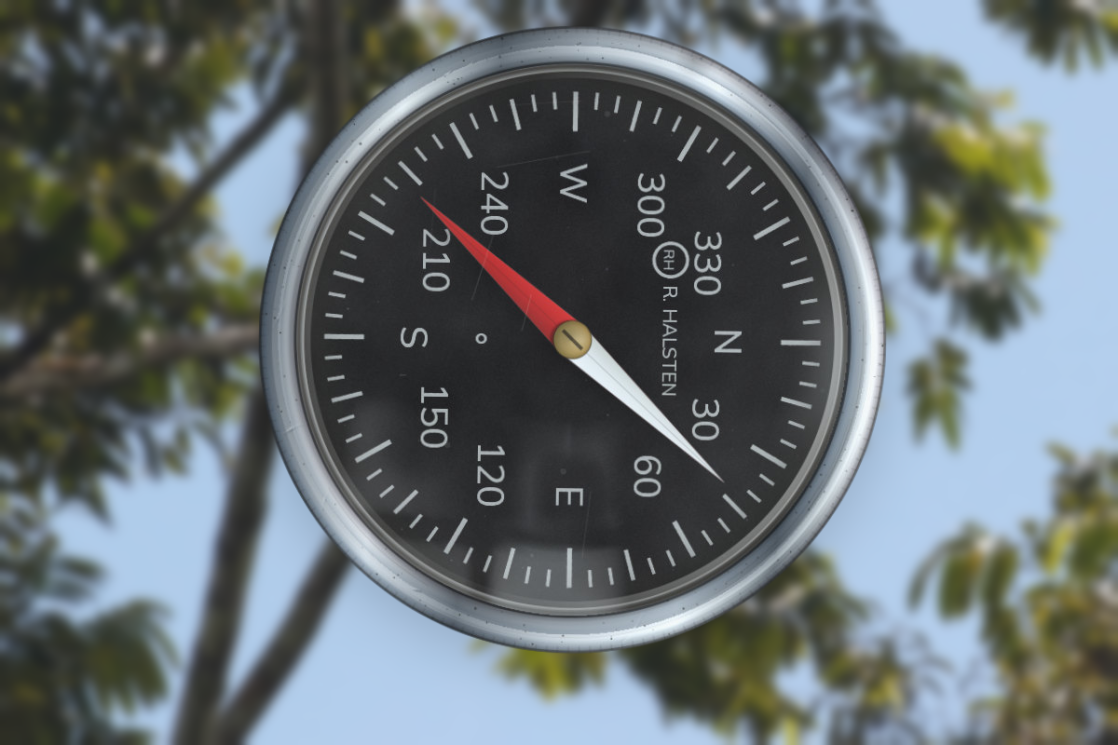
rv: ° 222.5
